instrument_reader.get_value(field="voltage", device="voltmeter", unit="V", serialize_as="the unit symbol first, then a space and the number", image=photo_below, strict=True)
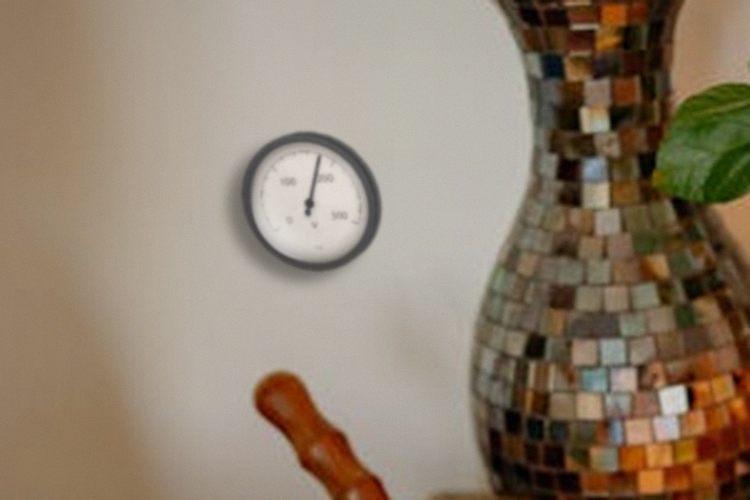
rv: V 180
